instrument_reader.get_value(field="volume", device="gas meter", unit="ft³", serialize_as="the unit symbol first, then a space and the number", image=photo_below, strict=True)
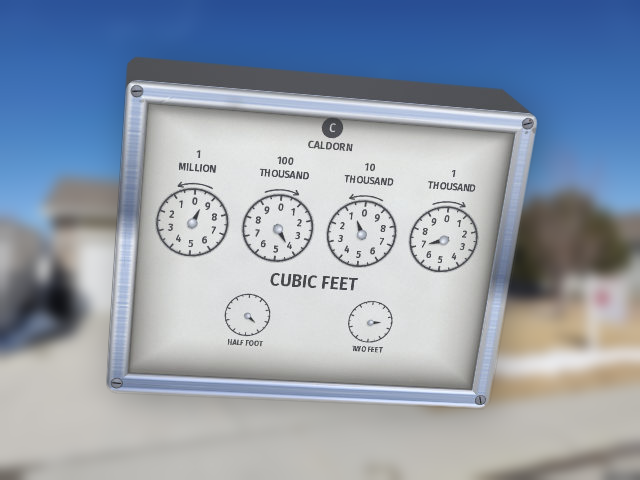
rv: ft³ 940700
